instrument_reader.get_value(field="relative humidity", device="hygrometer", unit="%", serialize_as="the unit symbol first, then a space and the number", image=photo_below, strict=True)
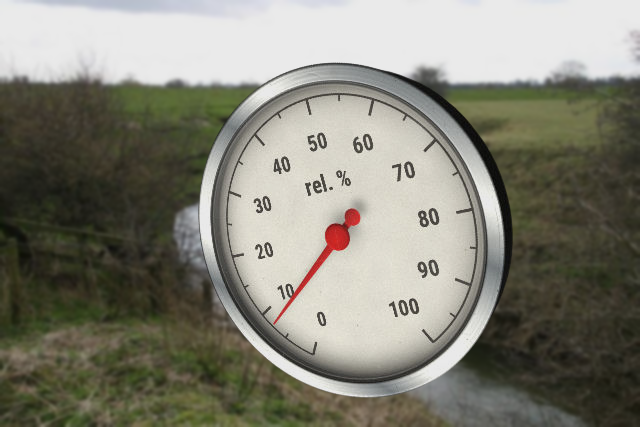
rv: % 7.5
